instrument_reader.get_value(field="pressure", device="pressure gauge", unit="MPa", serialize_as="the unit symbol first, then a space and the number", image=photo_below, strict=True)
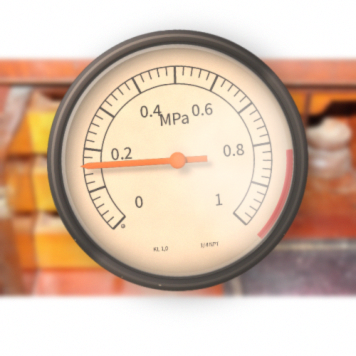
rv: MPa 0.16
